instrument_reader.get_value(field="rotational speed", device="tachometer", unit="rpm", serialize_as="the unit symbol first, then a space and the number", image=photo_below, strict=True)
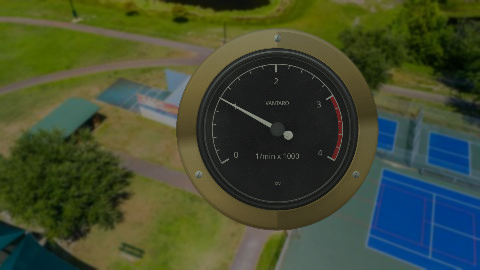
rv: rpm 1000
